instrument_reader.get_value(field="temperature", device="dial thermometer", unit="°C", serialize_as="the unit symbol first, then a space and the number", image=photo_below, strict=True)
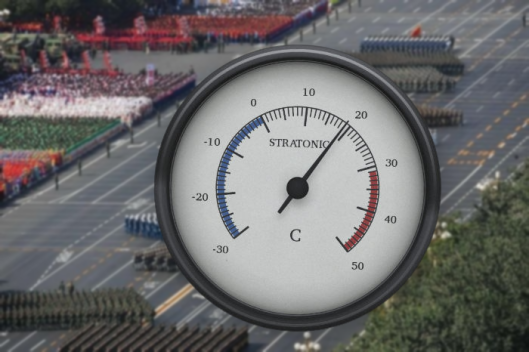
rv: °C 19
